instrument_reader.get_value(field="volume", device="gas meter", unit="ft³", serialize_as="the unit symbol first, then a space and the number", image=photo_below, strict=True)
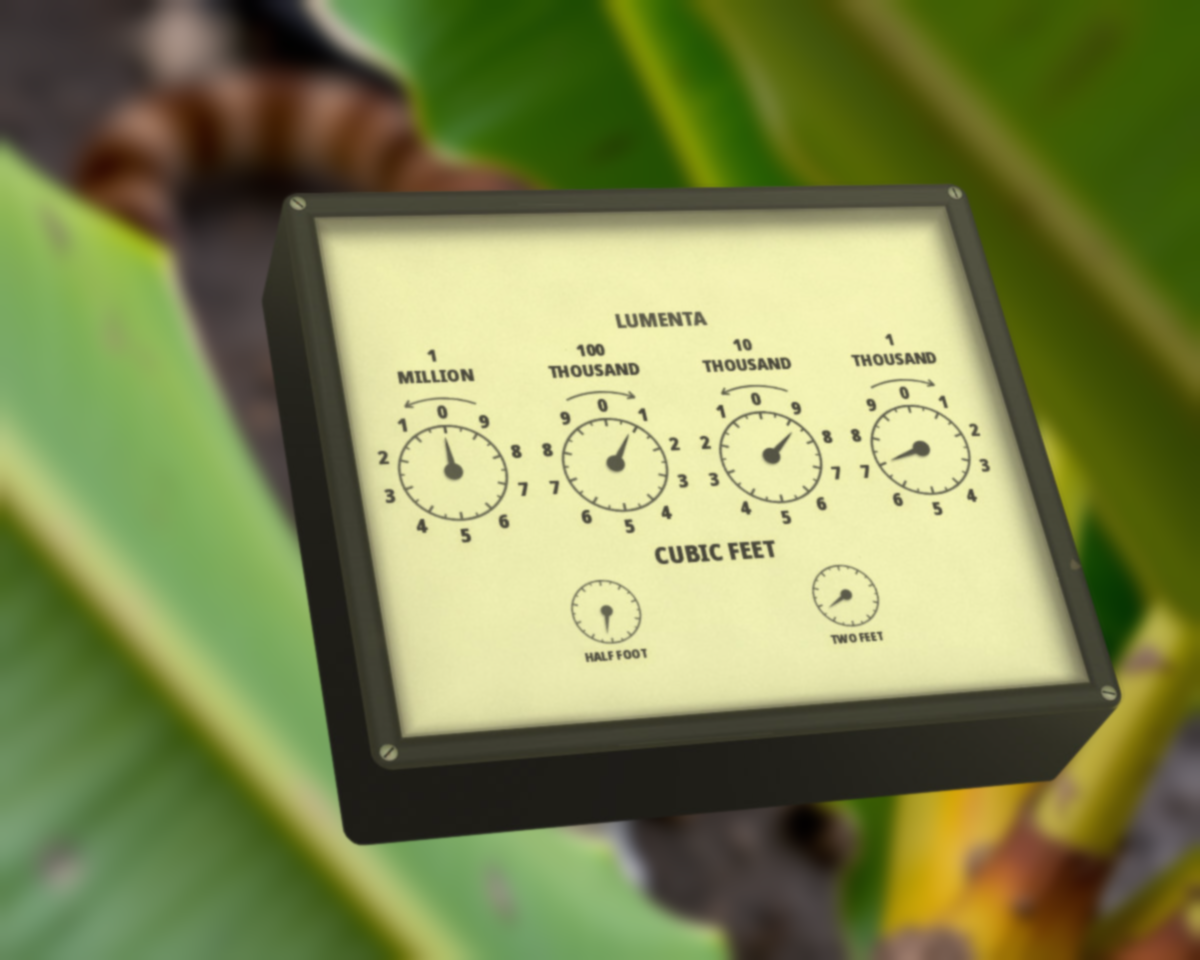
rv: ft³ 8700
